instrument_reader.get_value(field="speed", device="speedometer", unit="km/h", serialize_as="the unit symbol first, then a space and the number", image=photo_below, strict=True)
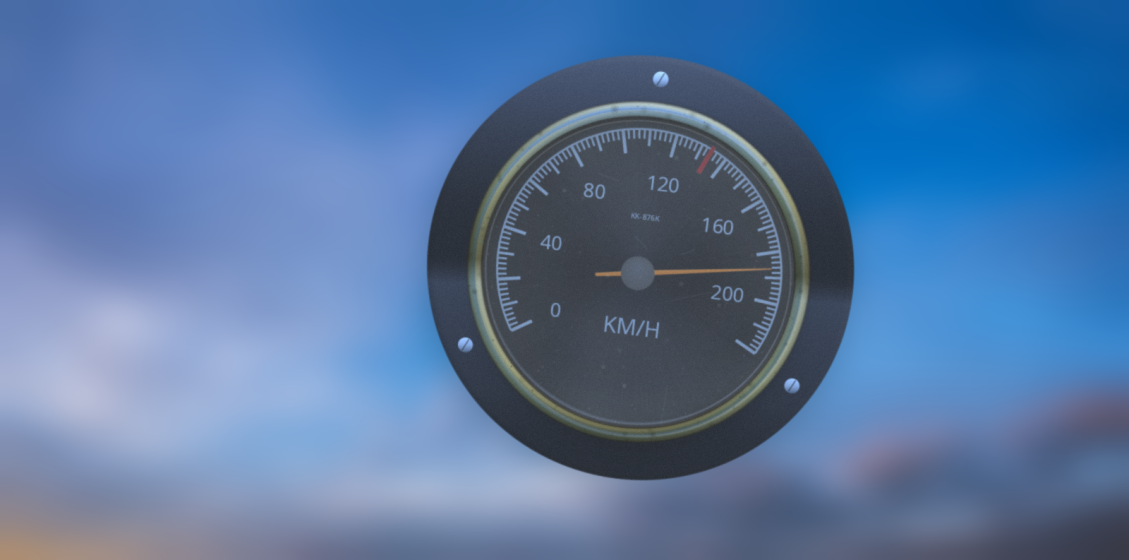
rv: km/h 186
